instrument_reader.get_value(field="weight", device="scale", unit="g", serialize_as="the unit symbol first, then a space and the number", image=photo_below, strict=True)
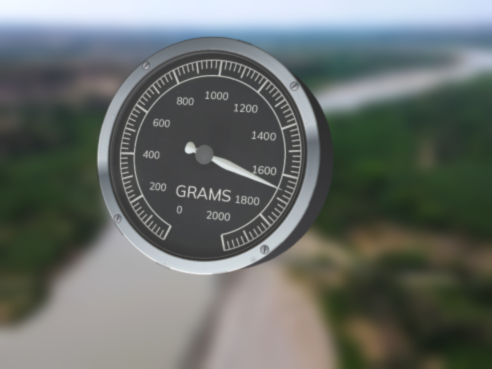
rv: g 1660
